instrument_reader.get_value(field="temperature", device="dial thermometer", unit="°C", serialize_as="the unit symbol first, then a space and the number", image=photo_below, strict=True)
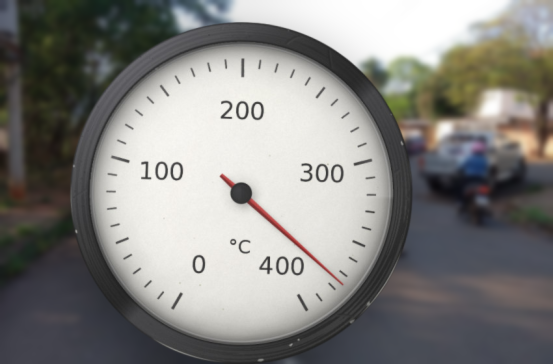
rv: °C 375
